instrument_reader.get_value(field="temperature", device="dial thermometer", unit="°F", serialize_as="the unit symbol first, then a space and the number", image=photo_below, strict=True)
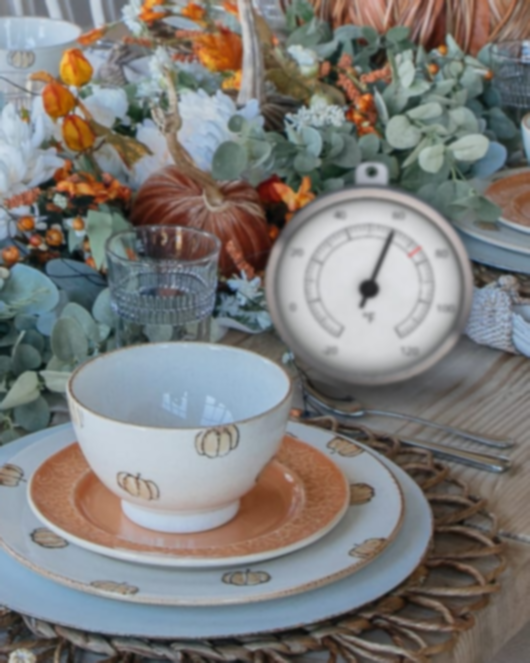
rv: °F 60
